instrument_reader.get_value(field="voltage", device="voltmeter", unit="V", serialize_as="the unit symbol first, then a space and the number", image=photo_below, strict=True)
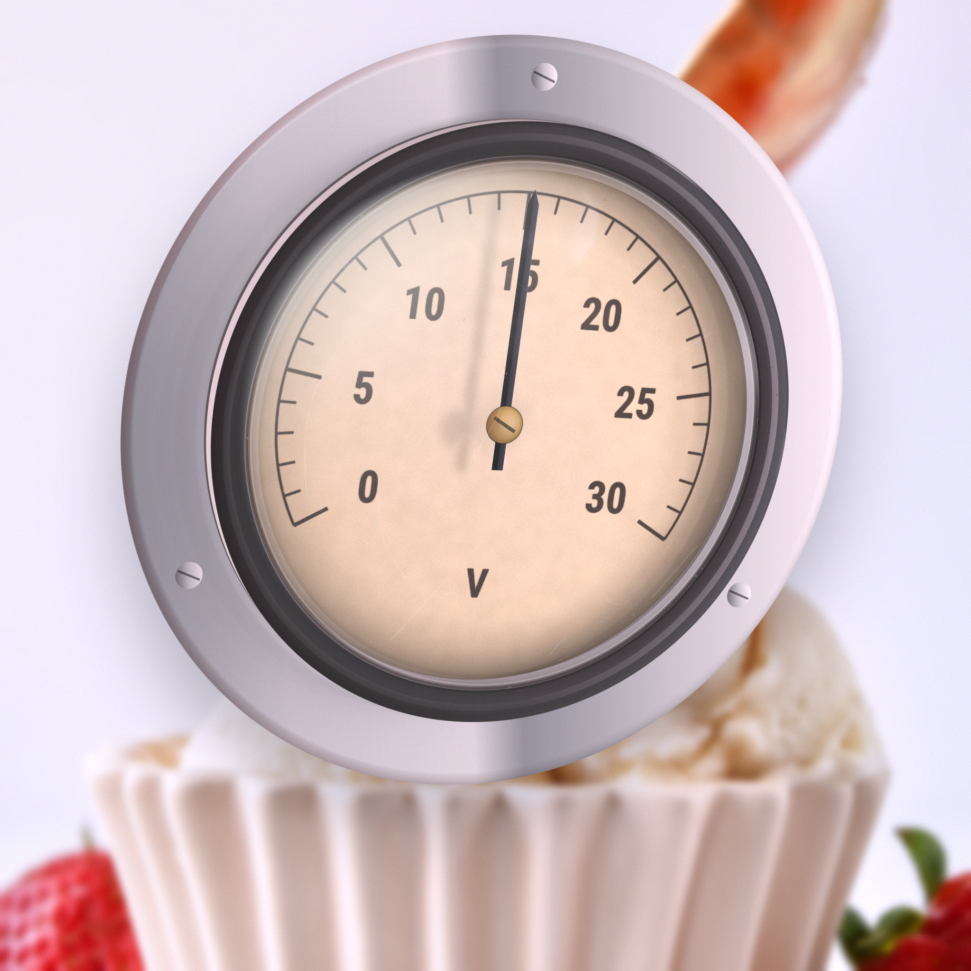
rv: V 15
